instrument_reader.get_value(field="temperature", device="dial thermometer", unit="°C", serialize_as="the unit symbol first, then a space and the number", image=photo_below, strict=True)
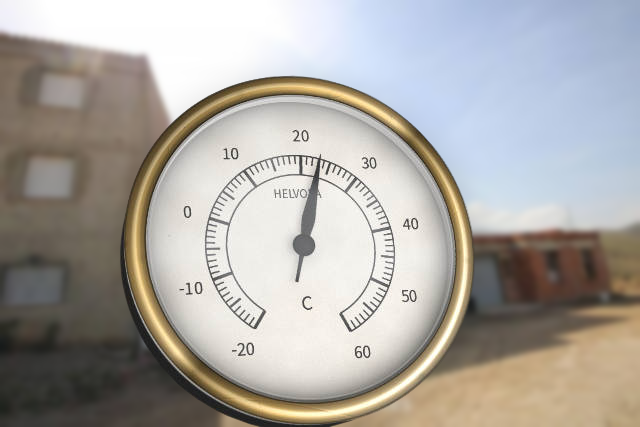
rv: °C 23
